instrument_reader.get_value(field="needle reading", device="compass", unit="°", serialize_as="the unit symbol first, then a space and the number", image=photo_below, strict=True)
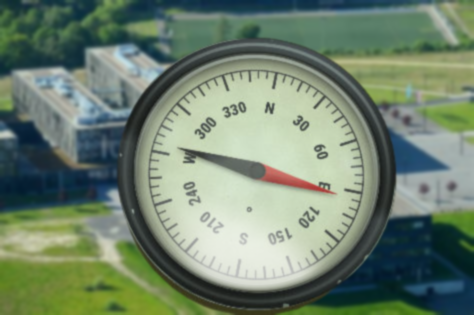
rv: ° 95
